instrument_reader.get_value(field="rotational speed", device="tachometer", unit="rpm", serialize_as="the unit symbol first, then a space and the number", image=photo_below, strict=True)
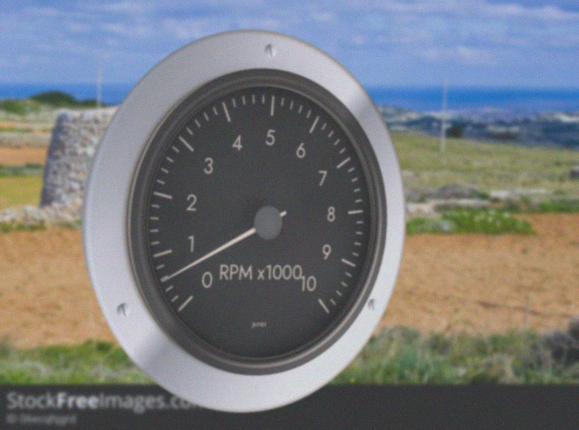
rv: rpm 600
